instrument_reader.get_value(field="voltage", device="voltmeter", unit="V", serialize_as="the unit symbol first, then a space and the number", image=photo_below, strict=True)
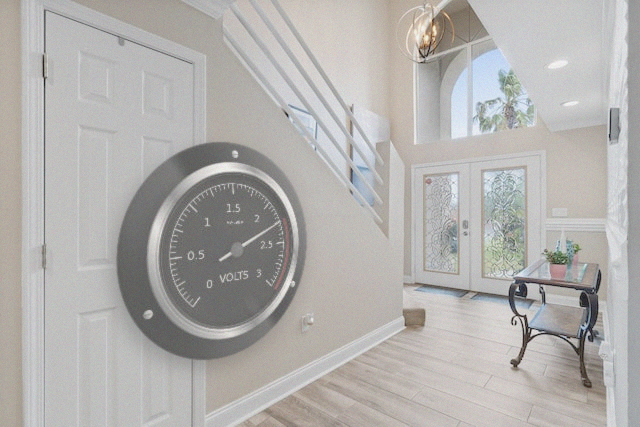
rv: V 2.25
